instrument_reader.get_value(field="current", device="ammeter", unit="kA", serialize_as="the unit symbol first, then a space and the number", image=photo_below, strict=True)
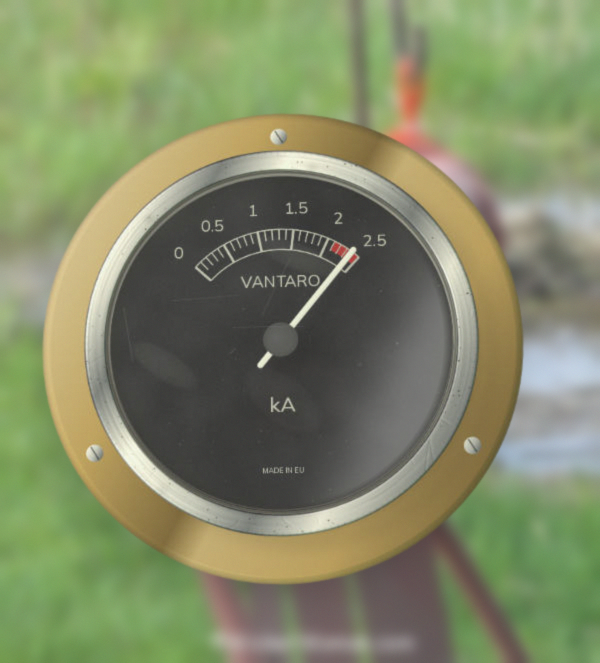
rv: kA 2.4
